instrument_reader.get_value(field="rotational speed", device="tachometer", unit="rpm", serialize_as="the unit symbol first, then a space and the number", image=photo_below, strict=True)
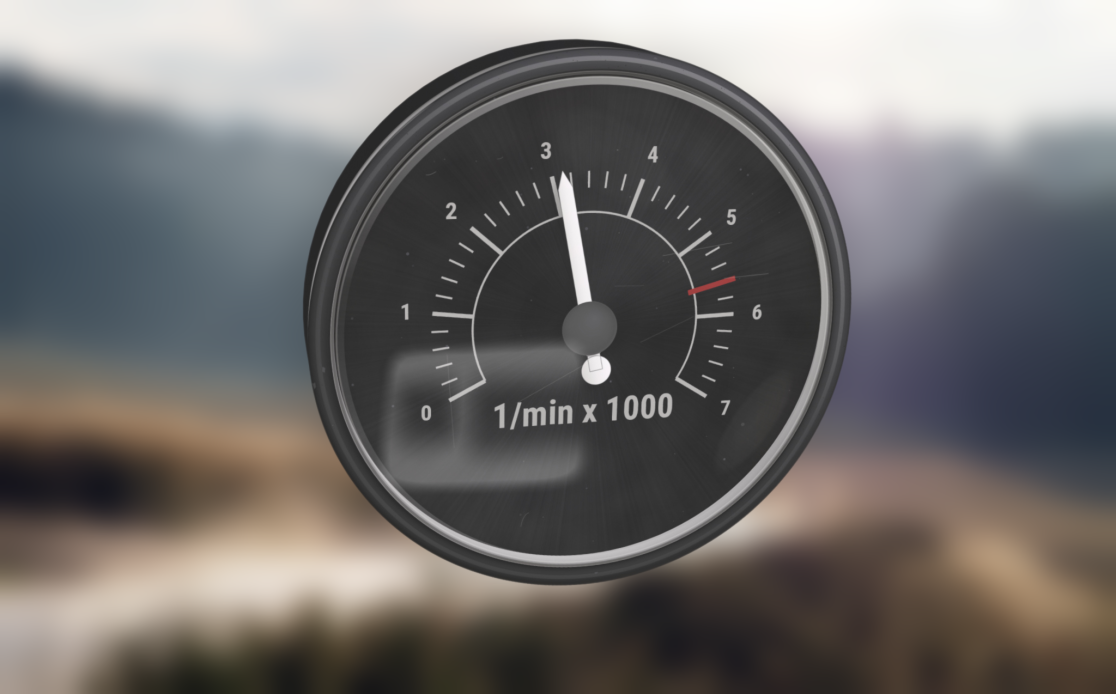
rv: rpm 3100
